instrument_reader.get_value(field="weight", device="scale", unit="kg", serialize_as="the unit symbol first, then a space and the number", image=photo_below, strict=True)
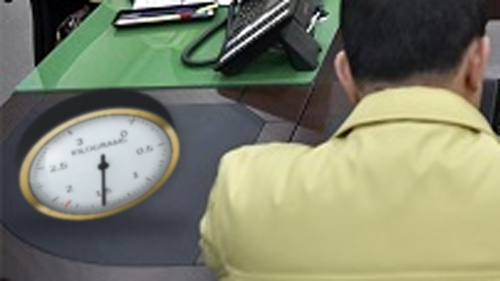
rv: kg 1.5
